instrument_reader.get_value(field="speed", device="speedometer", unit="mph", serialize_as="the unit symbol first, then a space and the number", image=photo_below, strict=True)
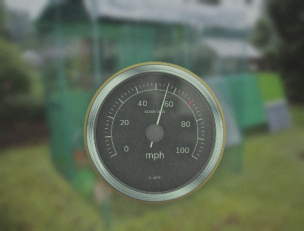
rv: mph 56
